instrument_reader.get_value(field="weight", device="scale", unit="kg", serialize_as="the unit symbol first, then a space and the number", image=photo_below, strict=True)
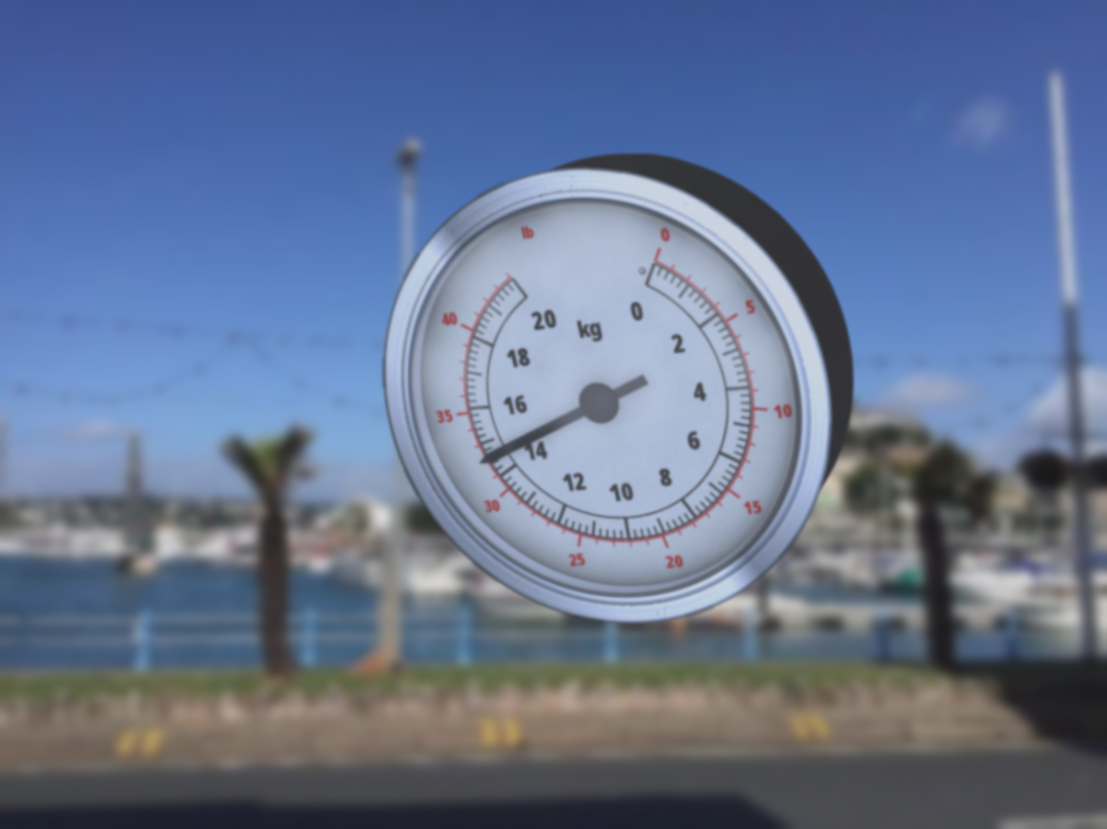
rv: kg 14.6
